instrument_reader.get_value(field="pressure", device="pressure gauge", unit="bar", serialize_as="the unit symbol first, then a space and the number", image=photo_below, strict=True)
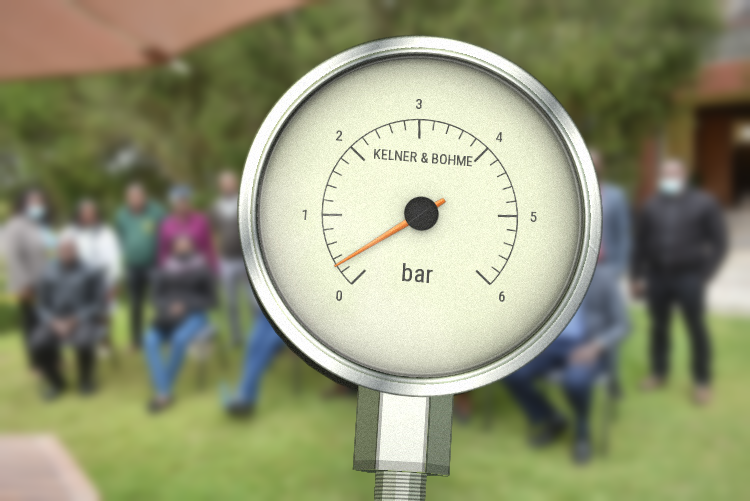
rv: bar 0.3
